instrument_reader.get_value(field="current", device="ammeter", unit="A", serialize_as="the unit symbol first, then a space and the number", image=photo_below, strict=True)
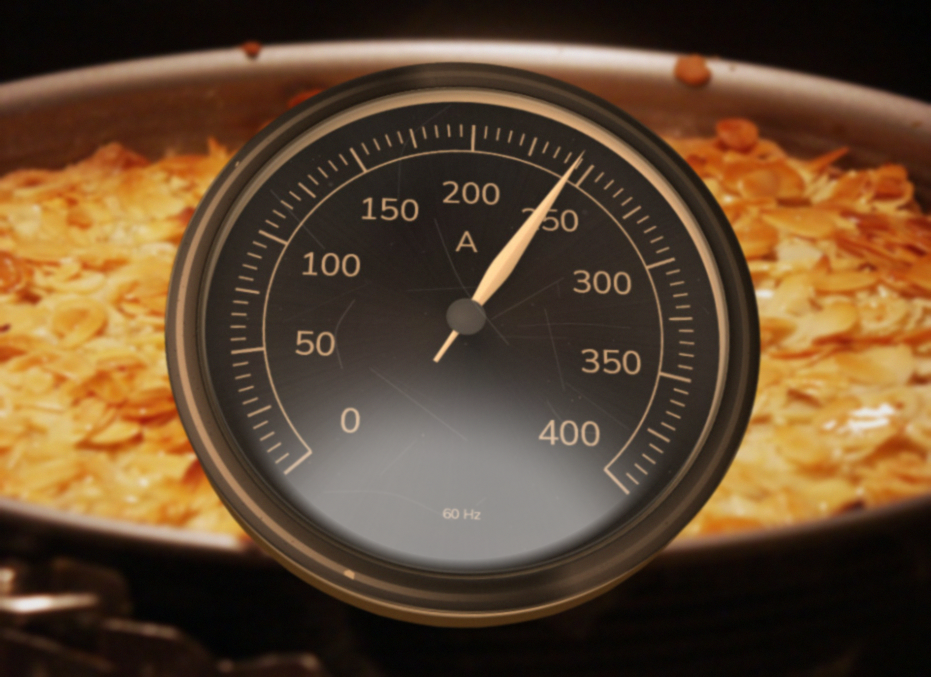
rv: A 245
